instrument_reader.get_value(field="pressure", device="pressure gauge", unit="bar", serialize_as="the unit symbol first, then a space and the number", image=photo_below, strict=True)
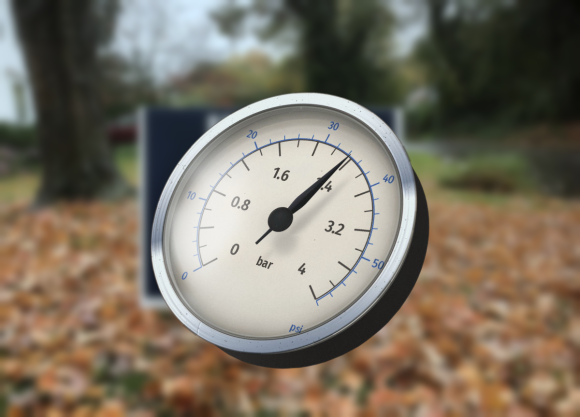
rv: bar 2.4
